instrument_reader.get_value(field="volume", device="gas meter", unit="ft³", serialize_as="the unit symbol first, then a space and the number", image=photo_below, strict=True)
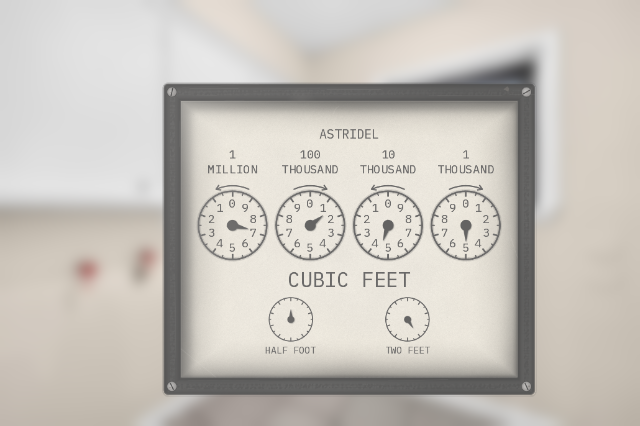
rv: ft³ 714500
